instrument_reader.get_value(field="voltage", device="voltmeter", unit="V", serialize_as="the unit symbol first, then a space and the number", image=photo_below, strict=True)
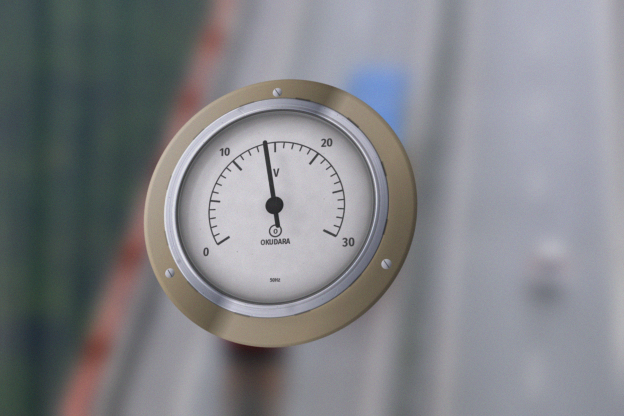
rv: V 14
